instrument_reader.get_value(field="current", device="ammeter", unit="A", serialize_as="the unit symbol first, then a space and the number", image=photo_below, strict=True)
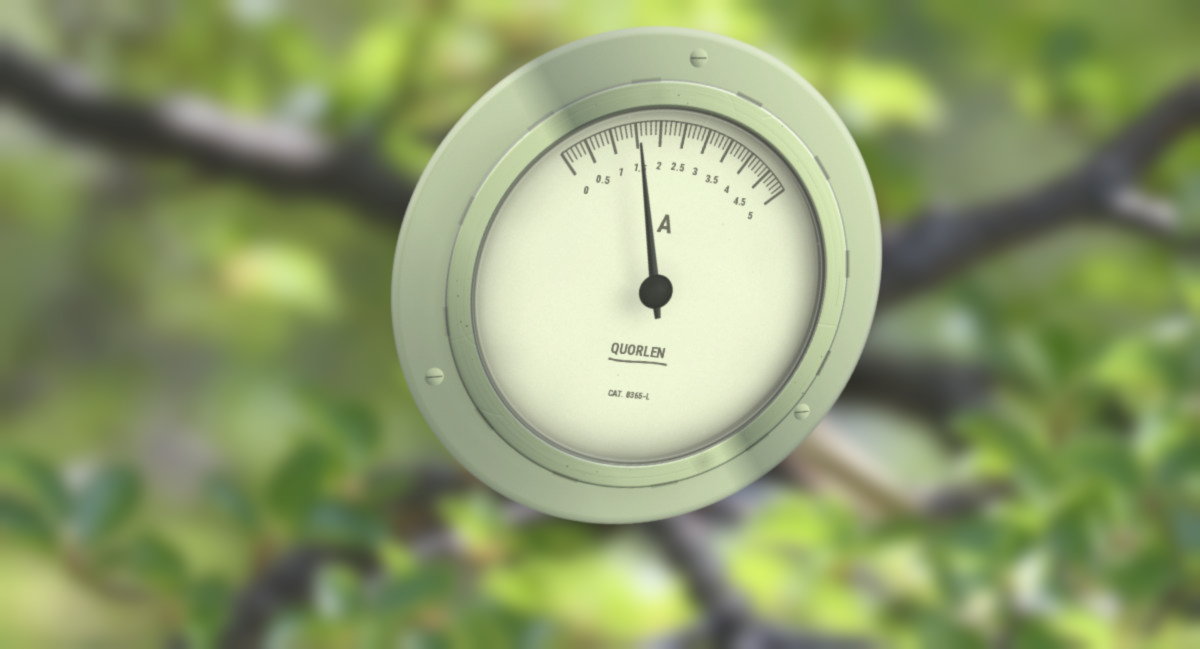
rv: A 1.5
